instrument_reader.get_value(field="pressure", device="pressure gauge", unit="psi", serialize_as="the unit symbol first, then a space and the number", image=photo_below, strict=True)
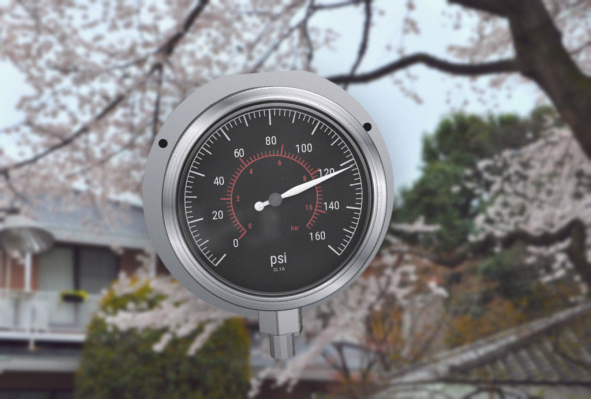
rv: psi 122
